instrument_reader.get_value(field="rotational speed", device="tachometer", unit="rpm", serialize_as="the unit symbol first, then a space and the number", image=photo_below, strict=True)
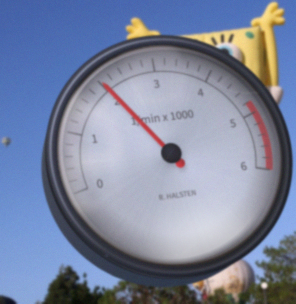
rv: rpm 2000
